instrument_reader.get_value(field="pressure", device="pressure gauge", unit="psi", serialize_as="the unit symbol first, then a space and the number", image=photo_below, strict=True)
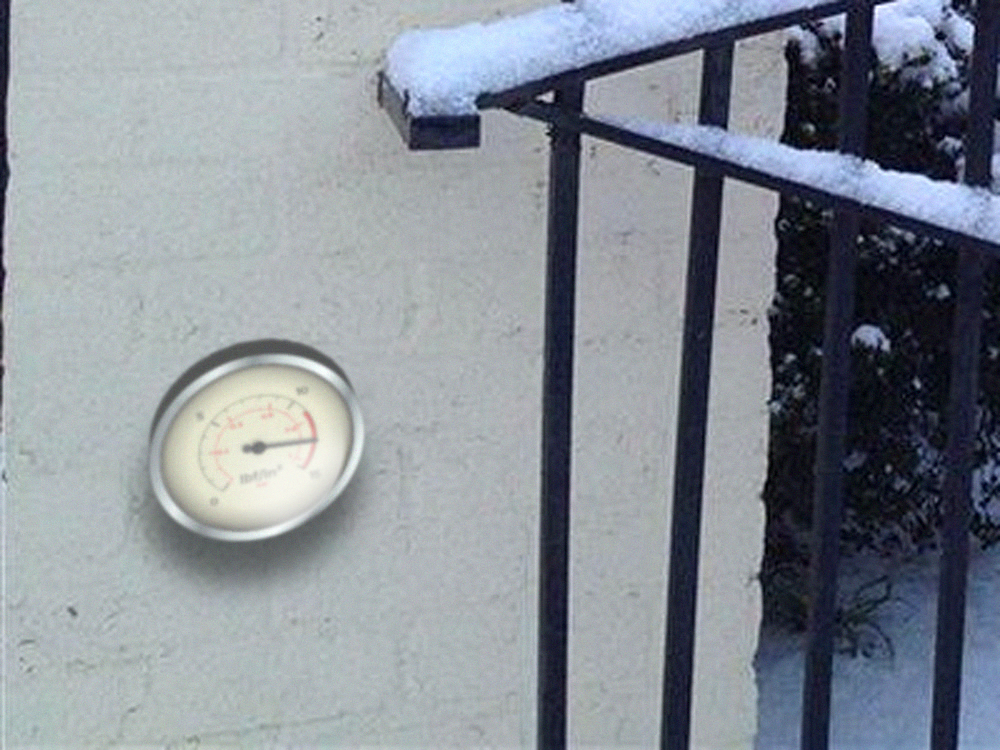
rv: psi 13
